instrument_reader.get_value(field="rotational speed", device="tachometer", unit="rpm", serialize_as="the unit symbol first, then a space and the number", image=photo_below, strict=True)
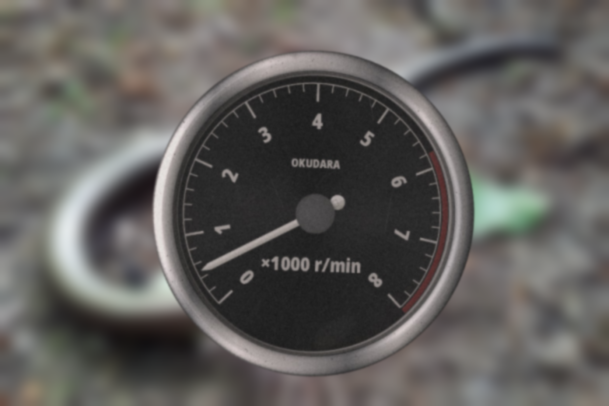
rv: rpm 500
